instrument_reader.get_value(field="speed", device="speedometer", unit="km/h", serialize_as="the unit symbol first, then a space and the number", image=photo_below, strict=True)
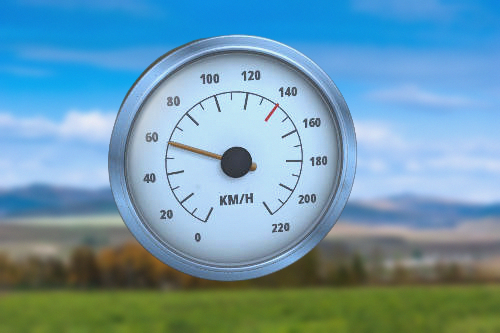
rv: km/h 60
